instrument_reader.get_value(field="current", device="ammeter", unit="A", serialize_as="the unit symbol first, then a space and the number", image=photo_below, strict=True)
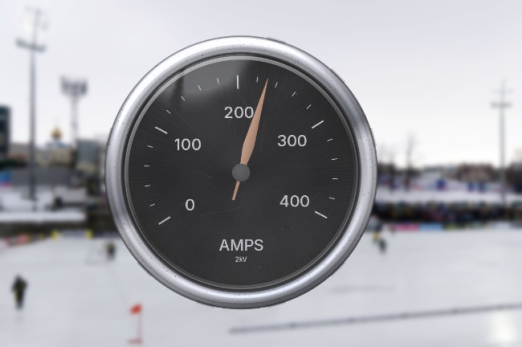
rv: A 230
